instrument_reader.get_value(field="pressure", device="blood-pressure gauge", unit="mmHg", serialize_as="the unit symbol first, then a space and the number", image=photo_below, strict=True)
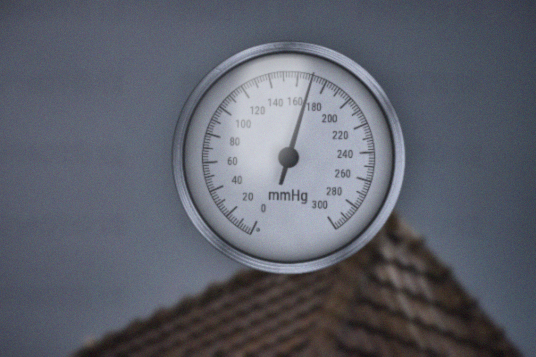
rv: mmHg 170
